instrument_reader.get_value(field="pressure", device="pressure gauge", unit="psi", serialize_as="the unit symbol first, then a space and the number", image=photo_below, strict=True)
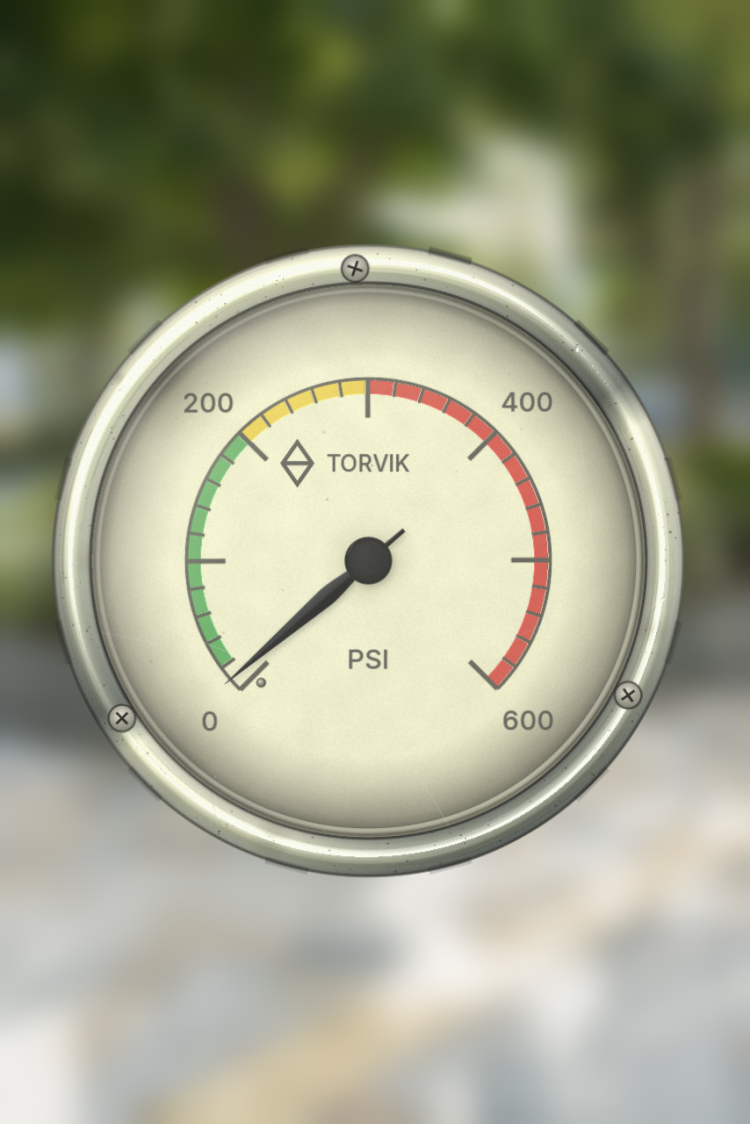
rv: psi 10
